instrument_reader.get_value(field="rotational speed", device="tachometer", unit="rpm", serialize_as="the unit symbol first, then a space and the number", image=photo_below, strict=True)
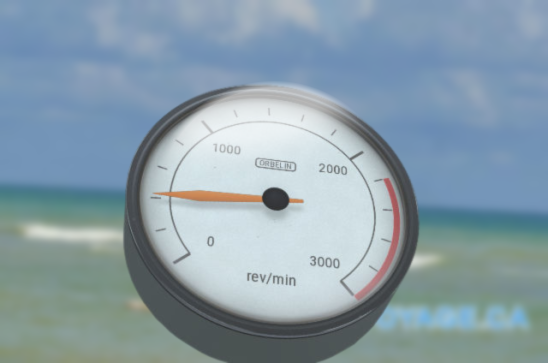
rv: rpm 400
